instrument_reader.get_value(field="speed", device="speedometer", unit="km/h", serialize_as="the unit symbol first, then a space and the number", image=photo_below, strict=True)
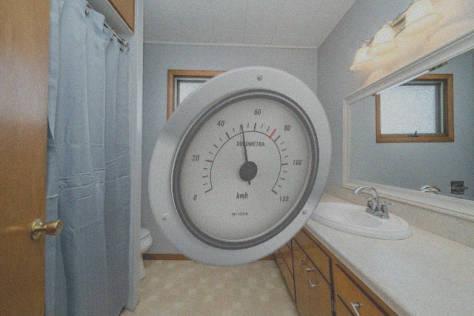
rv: km/h 50
